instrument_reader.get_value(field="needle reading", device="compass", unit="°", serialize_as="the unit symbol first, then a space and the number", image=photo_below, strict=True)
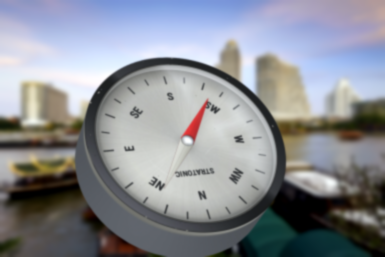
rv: ° 217.5
